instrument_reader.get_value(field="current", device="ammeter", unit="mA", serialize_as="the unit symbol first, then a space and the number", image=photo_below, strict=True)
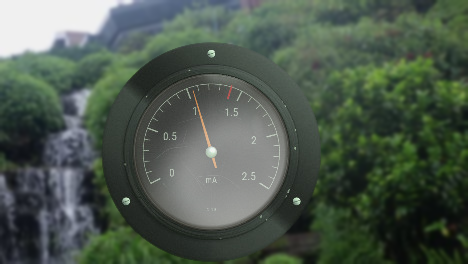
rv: mA 1.05
